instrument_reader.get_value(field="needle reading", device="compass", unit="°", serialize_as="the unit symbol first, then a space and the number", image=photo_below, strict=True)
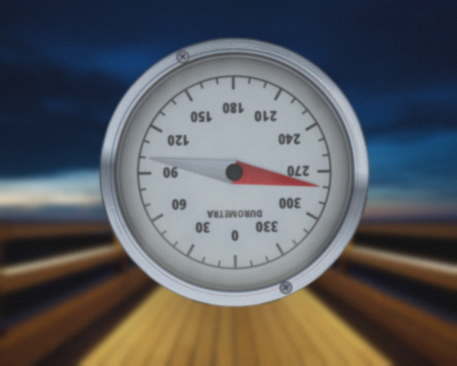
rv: ° 280
